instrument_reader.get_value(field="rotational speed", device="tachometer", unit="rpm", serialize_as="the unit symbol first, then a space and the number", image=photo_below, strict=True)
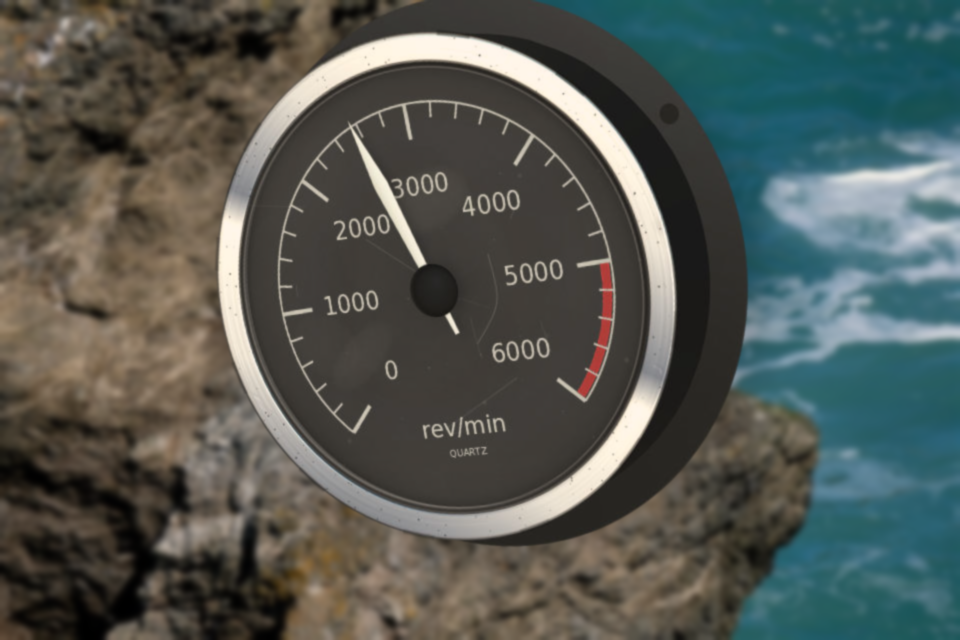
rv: rpm 2600
